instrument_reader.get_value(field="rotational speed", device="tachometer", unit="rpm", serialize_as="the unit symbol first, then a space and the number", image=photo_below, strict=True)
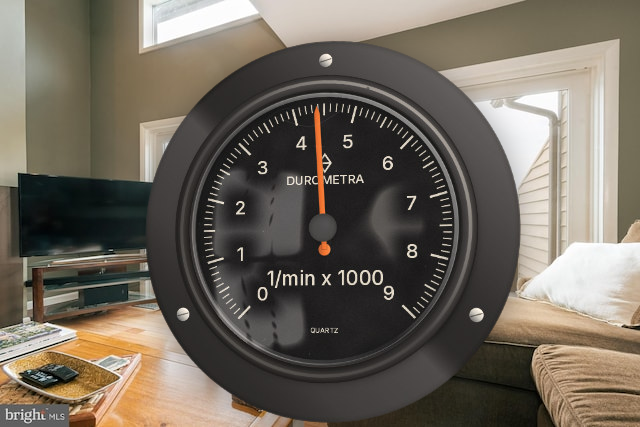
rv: rpm 4400
